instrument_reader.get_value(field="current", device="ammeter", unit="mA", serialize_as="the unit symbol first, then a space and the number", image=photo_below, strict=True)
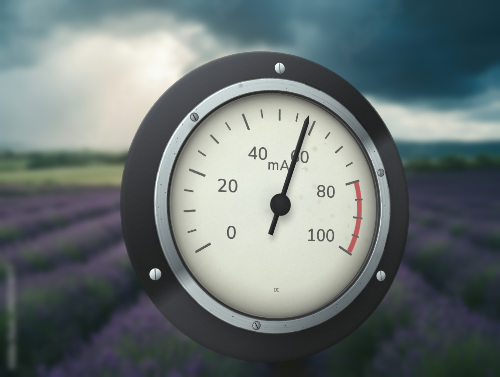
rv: mA 57.5
